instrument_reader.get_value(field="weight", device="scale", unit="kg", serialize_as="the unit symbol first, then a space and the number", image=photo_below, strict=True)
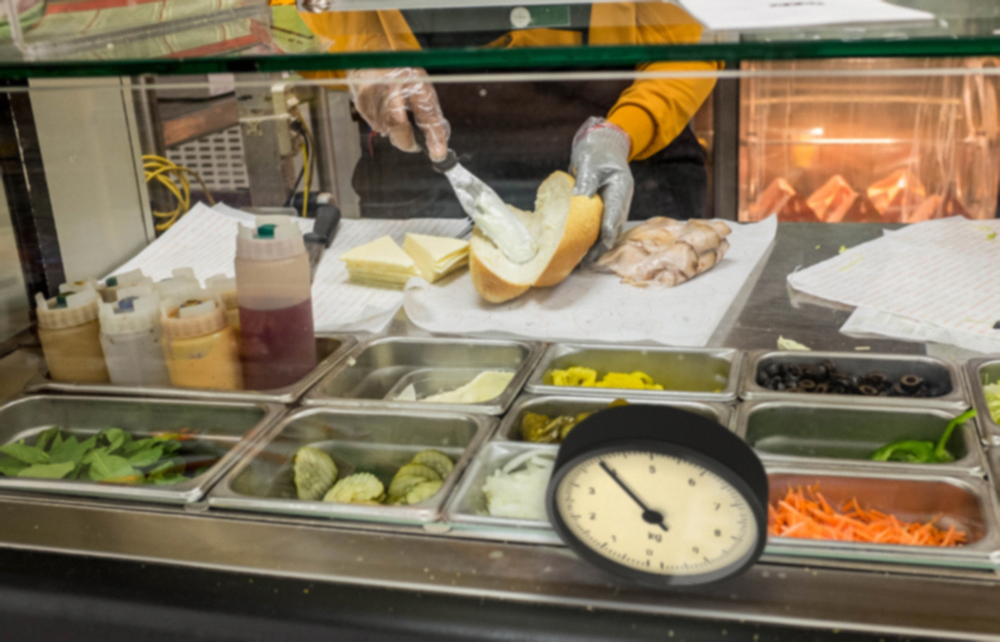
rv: kg 4
